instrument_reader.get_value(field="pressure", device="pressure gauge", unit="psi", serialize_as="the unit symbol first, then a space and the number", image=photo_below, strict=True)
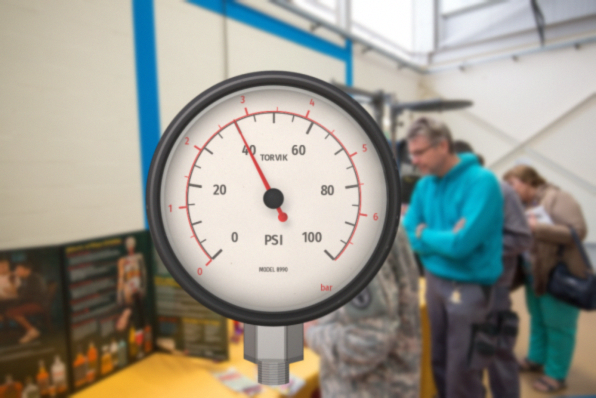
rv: psi 40
